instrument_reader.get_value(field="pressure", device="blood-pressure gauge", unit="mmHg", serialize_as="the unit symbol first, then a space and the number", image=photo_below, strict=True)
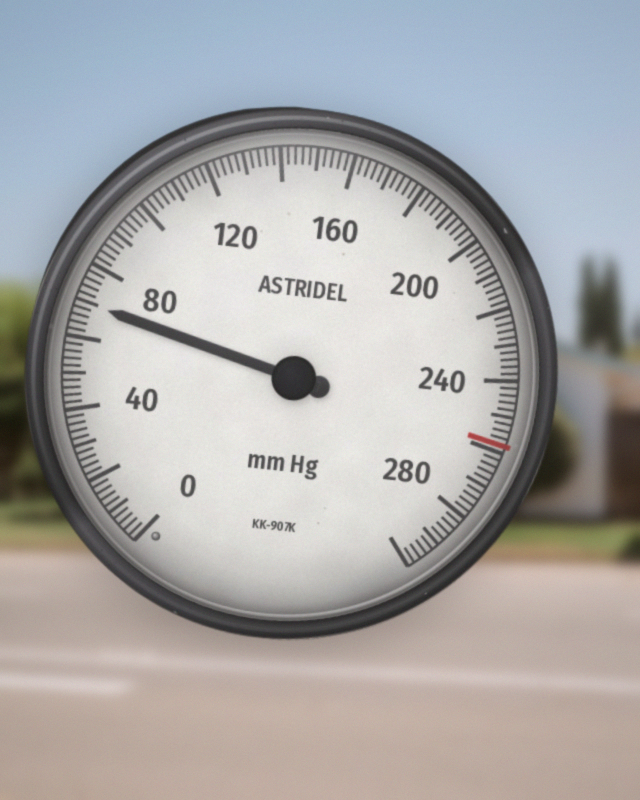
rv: mmHg 70
